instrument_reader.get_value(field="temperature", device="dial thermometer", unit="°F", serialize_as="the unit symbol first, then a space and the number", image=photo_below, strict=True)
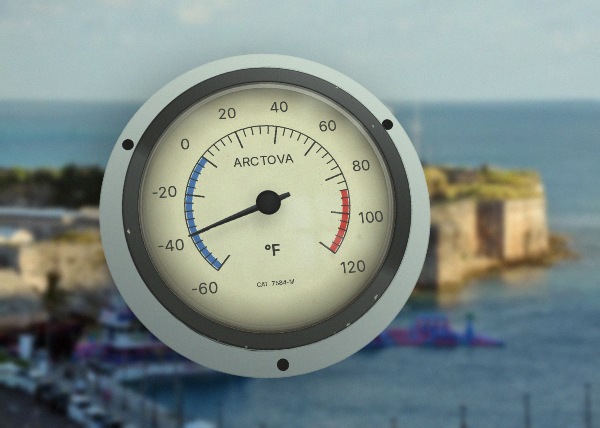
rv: °F -40
